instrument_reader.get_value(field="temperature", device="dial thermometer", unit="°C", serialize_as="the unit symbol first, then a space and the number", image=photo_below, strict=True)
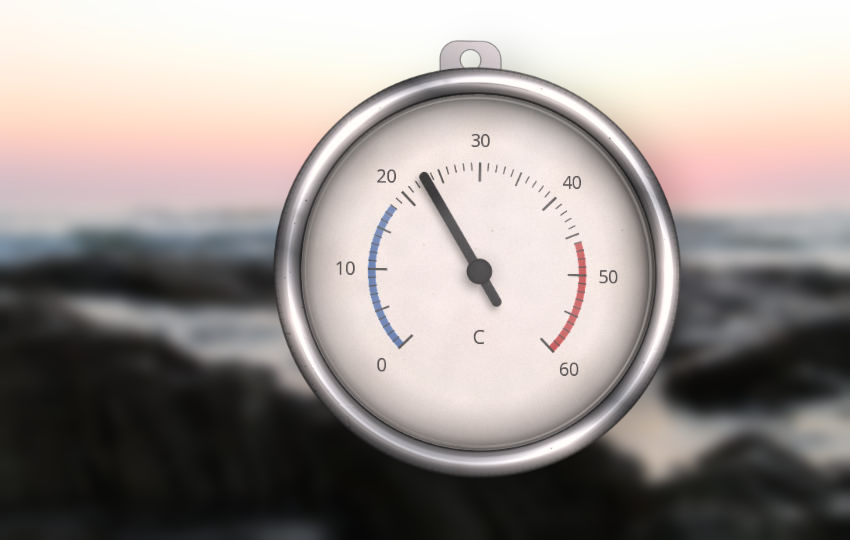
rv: °C 23
